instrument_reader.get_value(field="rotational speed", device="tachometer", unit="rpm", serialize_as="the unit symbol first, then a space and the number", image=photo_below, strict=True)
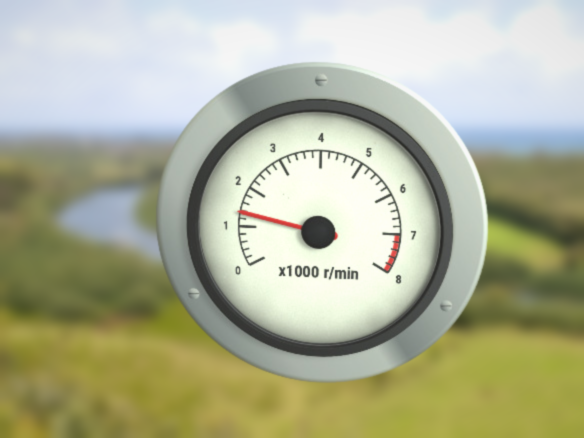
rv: rpm 1400
